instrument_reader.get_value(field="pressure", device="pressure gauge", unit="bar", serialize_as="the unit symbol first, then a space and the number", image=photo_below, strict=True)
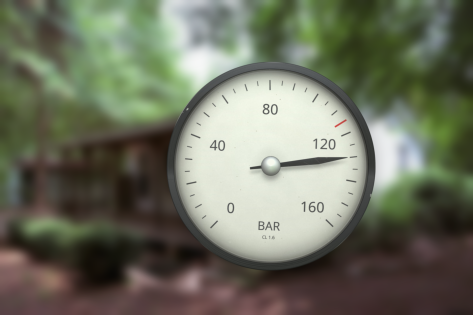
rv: bar 130
